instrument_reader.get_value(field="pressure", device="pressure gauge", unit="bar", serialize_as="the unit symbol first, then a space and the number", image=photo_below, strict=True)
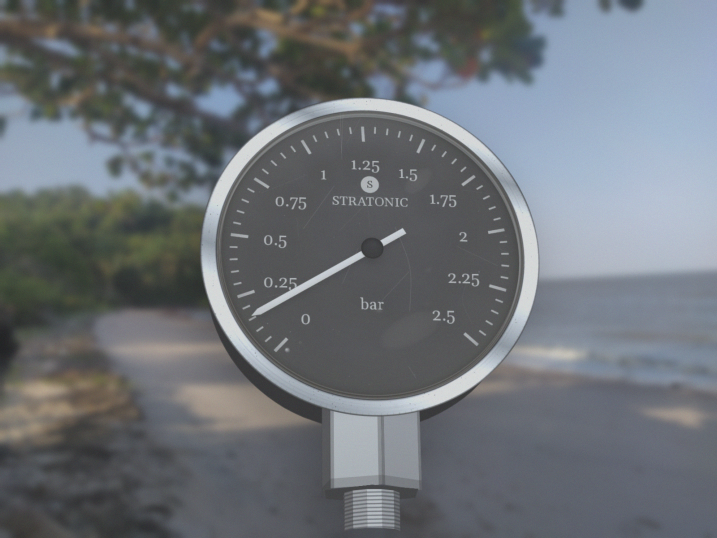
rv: bar 0.15
